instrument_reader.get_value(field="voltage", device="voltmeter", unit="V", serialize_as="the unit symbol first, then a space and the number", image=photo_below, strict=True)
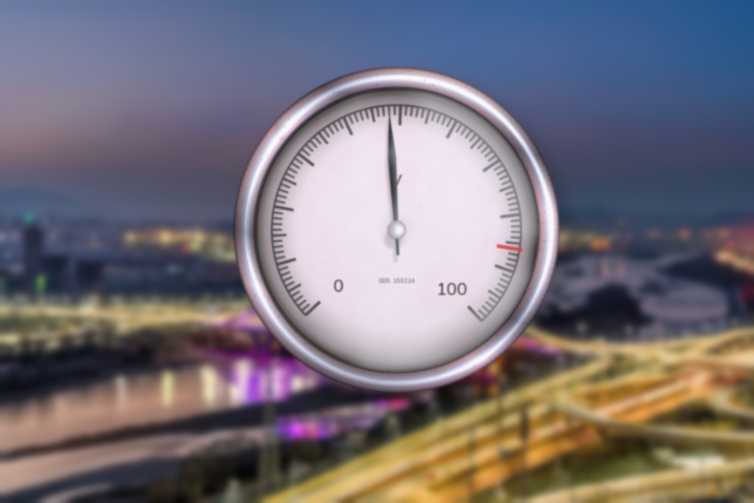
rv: V 48
